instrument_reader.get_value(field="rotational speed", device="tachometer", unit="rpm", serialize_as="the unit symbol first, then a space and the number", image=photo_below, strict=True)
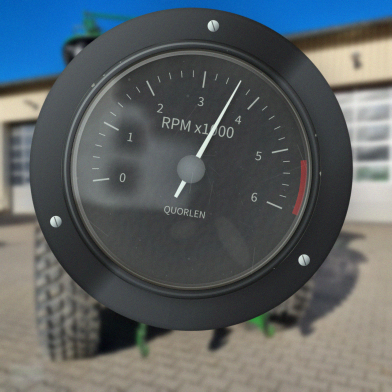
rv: rpm 3600
